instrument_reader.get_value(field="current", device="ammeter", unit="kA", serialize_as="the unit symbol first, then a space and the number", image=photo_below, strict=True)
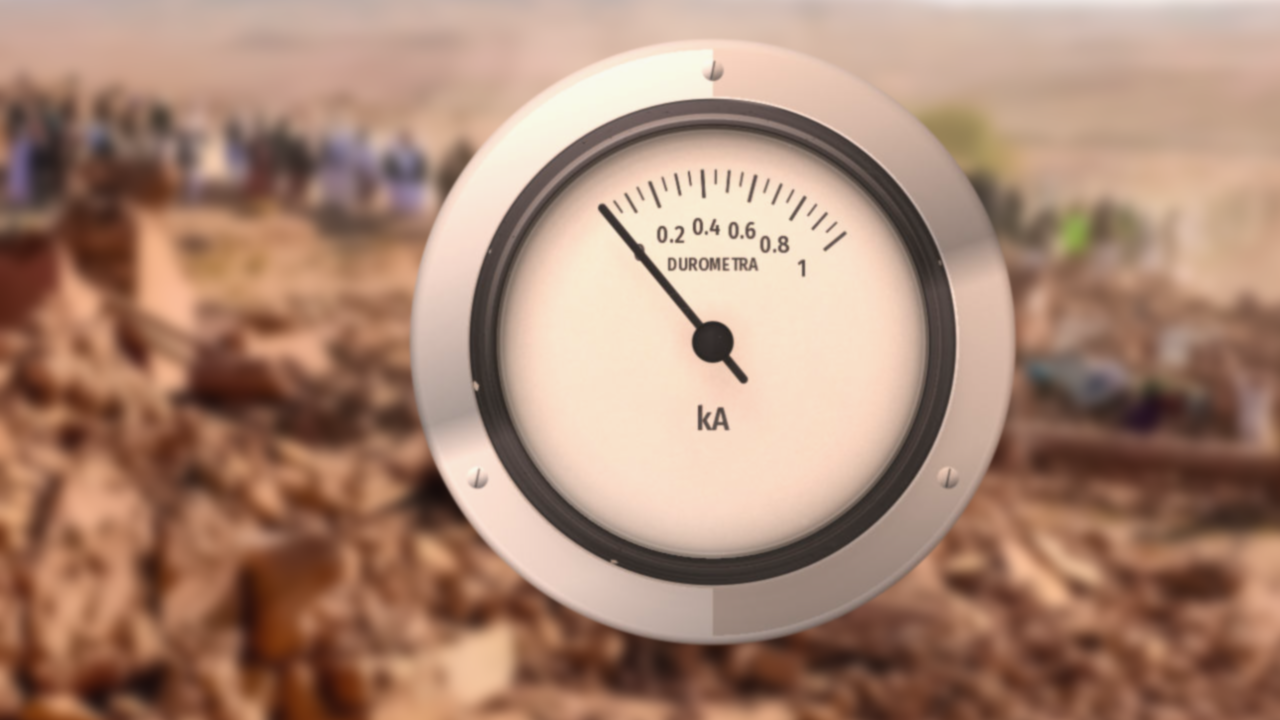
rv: kA 0
